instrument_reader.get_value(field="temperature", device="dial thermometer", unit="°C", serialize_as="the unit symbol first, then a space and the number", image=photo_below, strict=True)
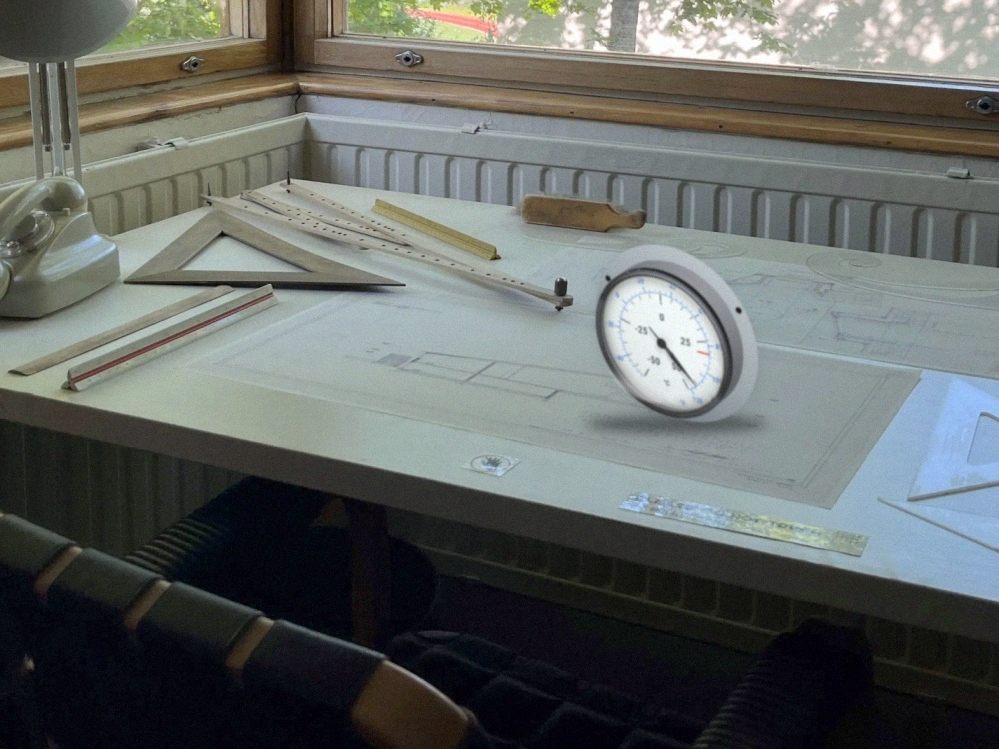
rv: °C 45
